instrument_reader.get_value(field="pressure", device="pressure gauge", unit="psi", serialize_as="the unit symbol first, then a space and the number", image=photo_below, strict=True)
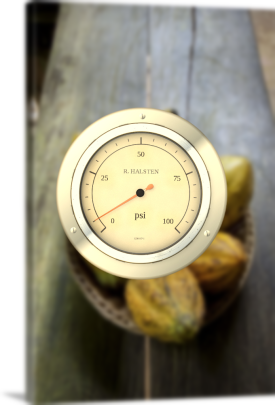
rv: psi 5
